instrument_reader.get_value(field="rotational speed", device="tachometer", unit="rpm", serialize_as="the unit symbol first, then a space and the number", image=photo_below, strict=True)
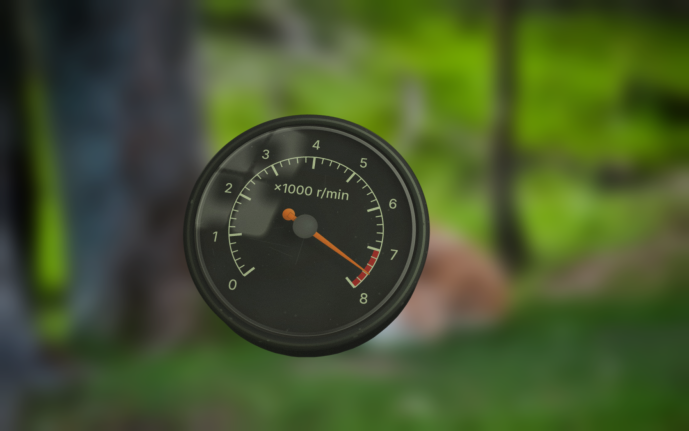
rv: rpm 7600
